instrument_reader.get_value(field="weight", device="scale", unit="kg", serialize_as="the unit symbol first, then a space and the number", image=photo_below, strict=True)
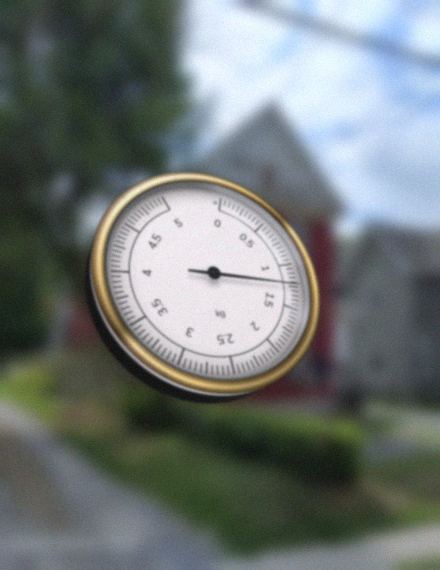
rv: kg 1.25
